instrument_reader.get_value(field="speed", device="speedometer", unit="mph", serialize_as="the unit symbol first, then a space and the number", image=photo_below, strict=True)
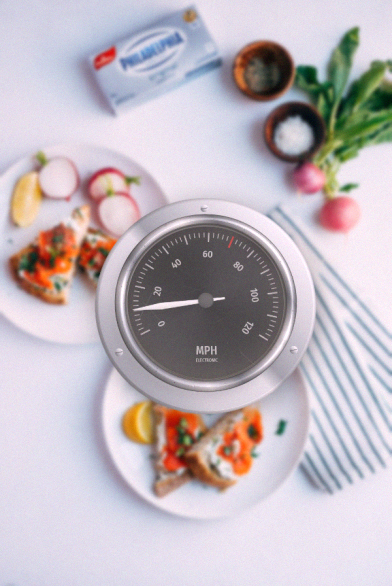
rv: mph 10
